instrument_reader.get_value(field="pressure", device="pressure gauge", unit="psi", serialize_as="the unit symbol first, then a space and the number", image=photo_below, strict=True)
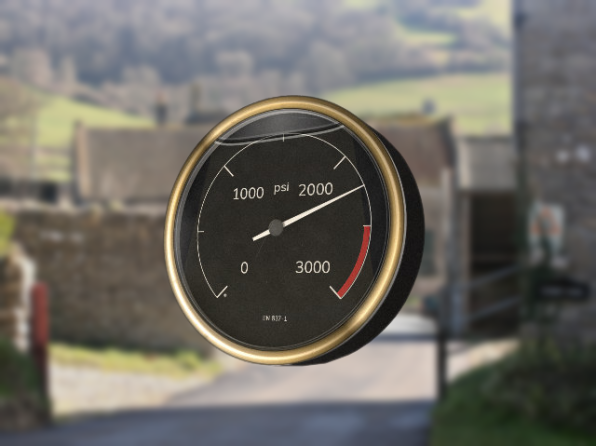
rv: psi 2250
